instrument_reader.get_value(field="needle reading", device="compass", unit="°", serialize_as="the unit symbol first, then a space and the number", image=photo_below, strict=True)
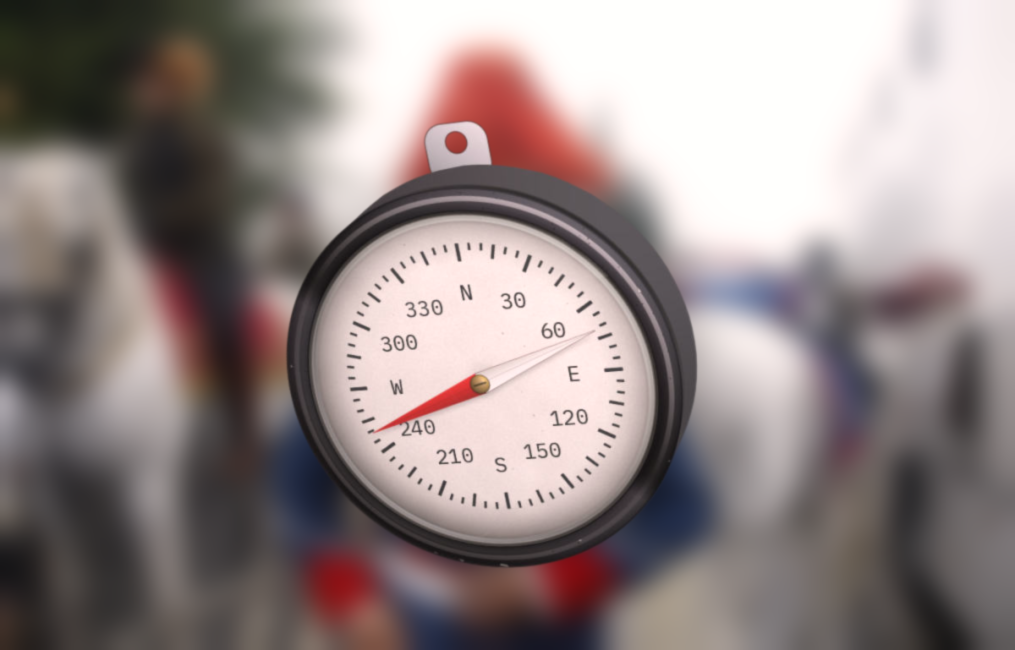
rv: ° 250
